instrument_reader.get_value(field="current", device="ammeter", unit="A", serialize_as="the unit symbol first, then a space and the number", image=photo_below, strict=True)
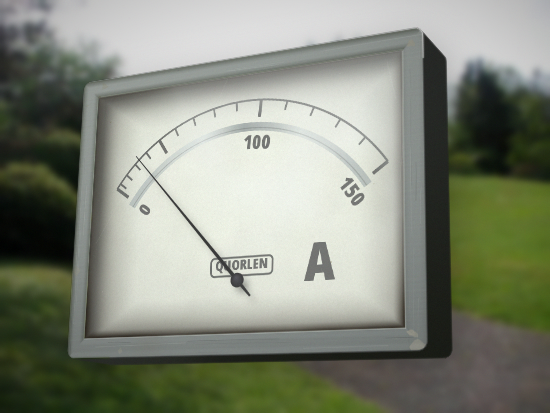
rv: A 35
